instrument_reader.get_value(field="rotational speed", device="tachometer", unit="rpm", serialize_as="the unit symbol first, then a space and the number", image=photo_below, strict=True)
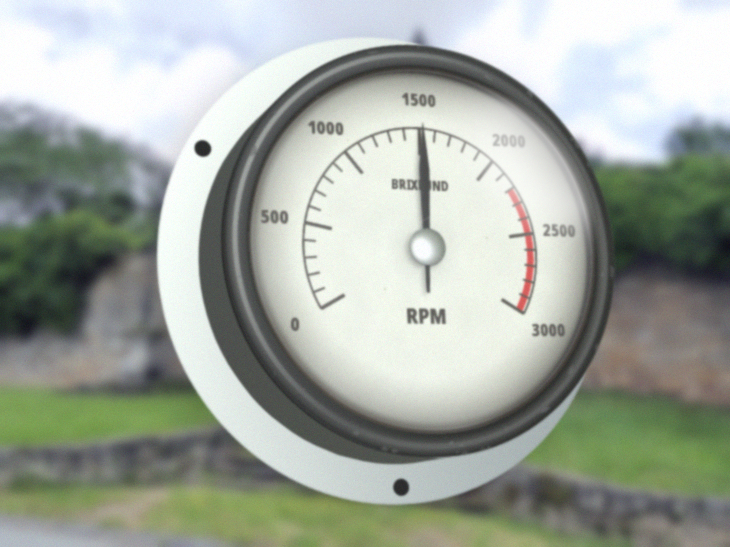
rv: rpm 1500
